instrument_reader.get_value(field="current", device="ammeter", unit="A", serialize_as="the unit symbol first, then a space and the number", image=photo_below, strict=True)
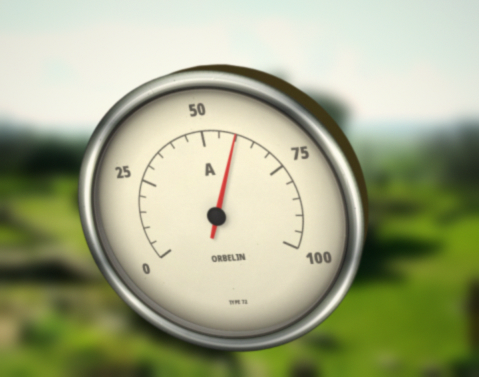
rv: A 60
